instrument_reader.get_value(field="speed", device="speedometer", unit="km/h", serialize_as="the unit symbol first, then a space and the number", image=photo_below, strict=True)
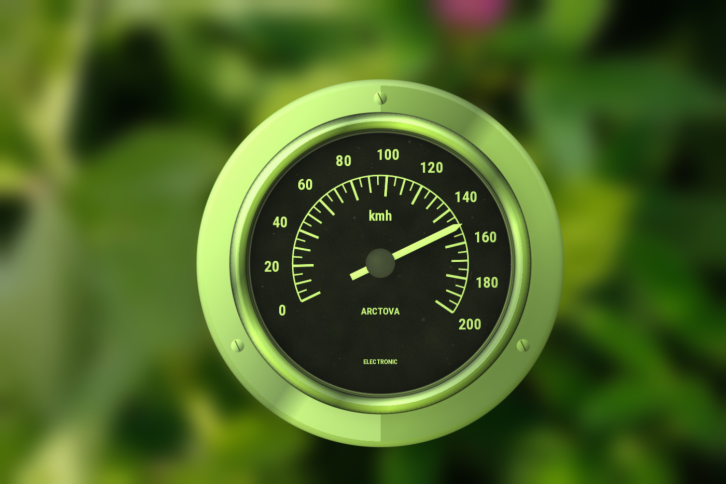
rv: km/h 150
